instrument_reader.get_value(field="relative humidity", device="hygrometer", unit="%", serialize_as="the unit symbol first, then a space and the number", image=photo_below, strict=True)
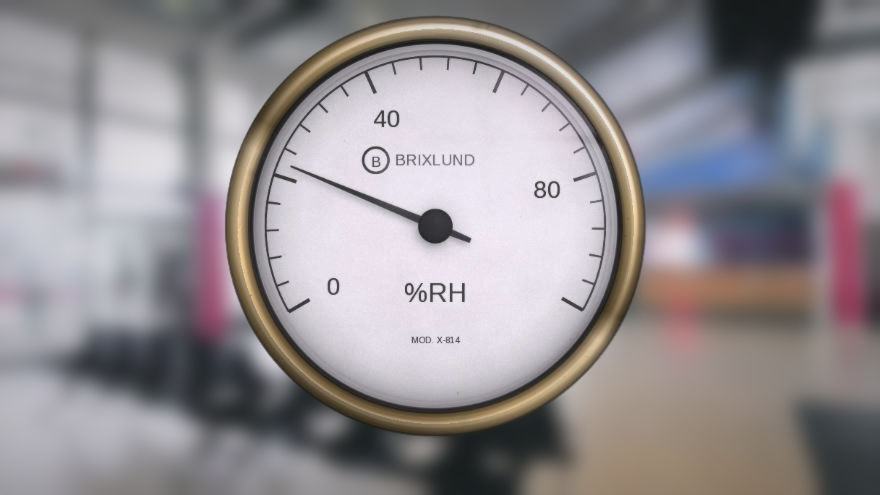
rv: % 22
